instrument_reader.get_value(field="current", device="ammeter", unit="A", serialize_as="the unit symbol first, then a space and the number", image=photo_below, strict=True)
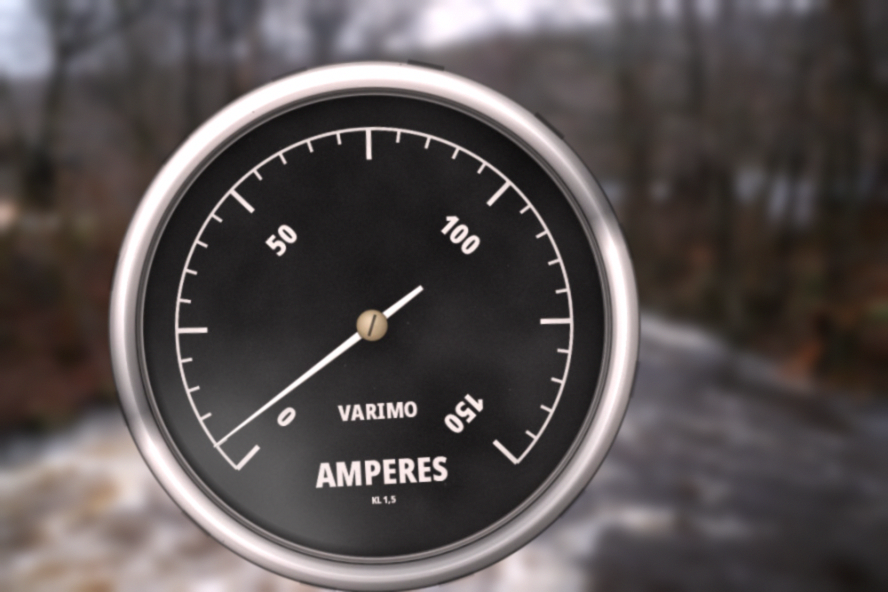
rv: A 5
